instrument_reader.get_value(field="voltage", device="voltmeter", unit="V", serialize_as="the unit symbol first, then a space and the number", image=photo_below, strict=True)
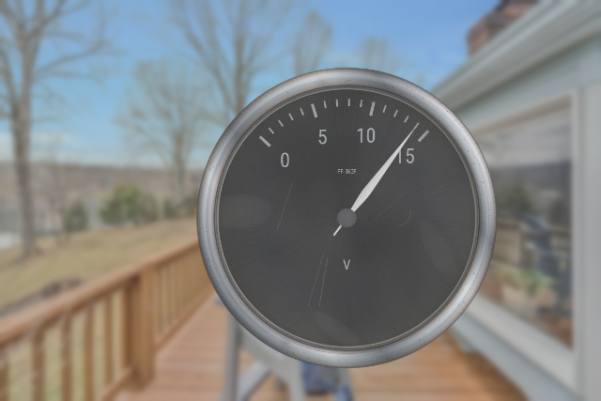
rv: V 14
